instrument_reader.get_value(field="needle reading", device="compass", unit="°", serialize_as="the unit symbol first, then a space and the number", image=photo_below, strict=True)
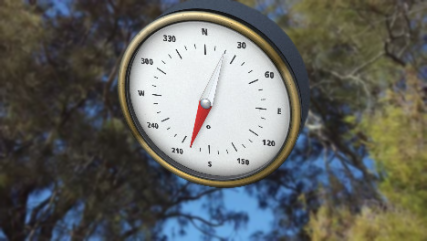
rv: ° 200
